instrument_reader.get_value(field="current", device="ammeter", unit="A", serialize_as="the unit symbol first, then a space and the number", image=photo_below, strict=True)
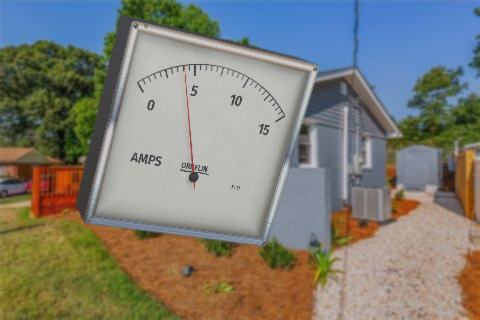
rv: A 4
